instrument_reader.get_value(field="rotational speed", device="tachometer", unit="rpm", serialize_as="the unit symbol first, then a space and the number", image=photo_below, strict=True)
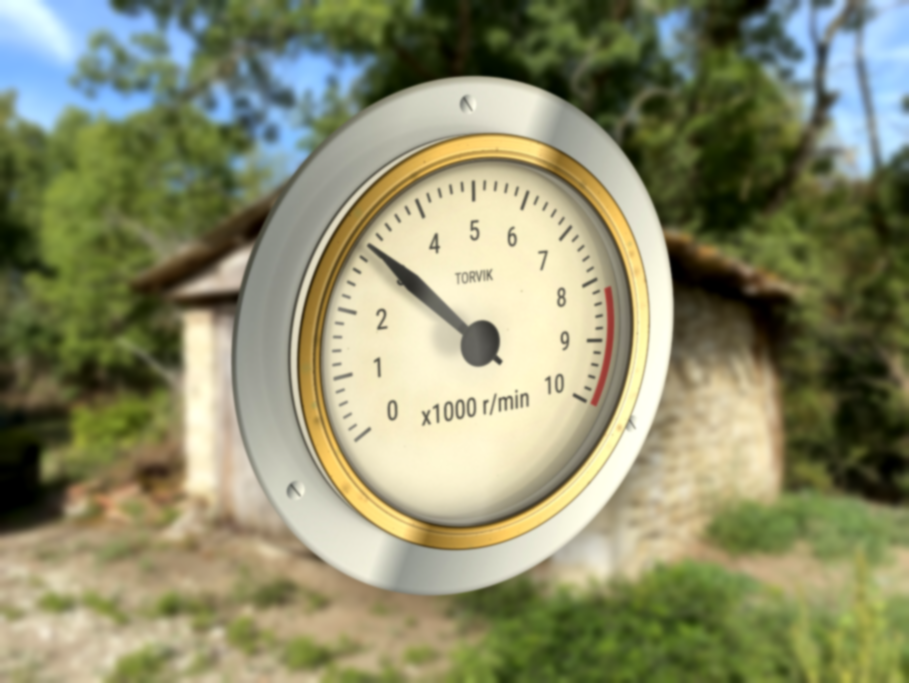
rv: rpm 3000
